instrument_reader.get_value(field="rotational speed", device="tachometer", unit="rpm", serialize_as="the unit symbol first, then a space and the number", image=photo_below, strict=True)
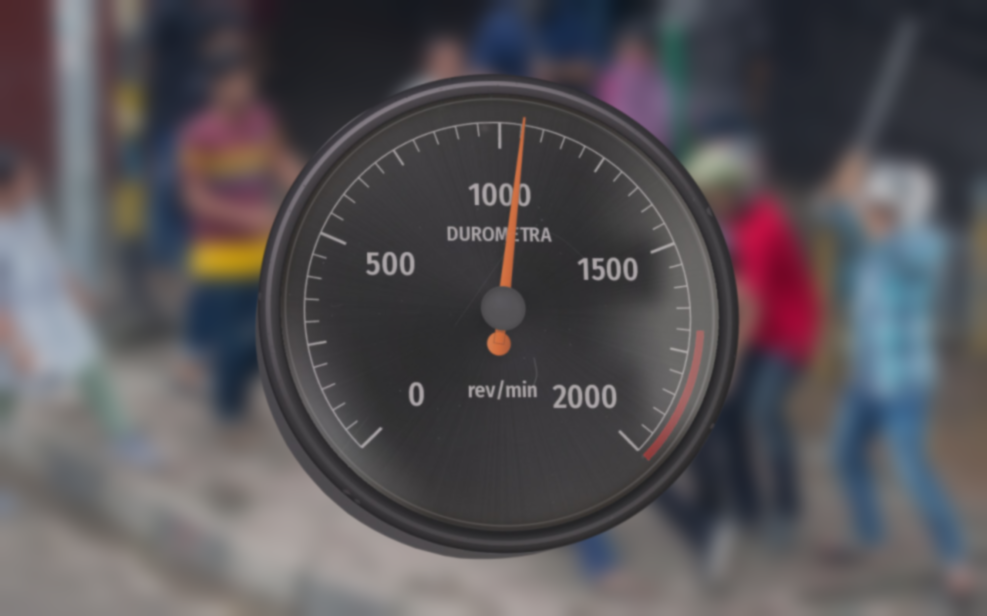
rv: rpm 1050
